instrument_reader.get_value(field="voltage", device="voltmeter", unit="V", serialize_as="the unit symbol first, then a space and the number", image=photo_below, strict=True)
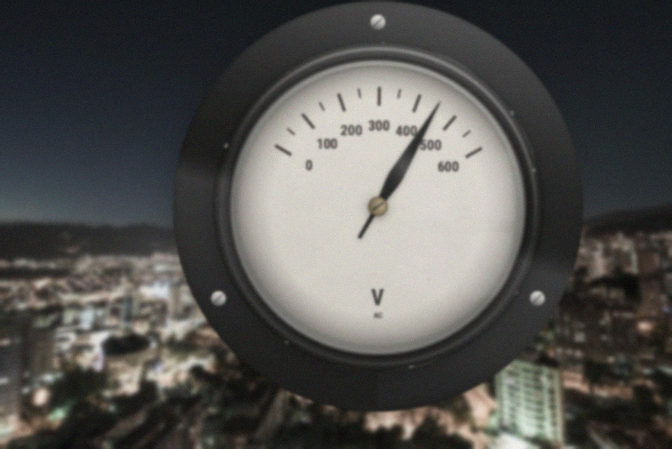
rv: V 450
